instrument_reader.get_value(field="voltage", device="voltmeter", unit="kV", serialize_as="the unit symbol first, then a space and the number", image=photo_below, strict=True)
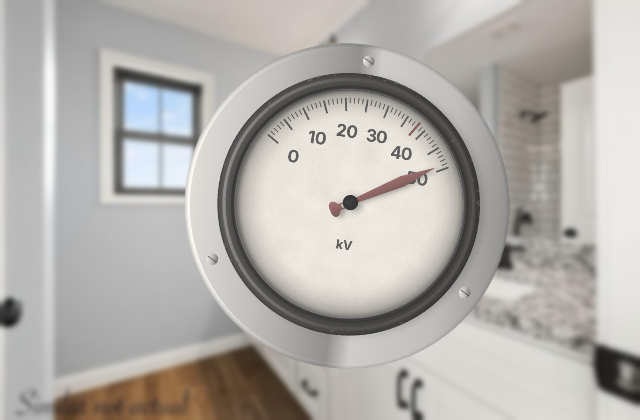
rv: kV 49
